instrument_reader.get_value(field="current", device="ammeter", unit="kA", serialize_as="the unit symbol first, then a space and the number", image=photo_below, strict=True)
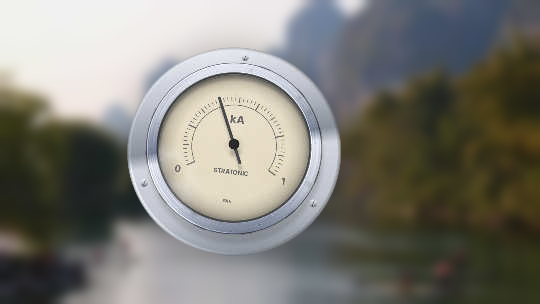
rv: kA 0.4
